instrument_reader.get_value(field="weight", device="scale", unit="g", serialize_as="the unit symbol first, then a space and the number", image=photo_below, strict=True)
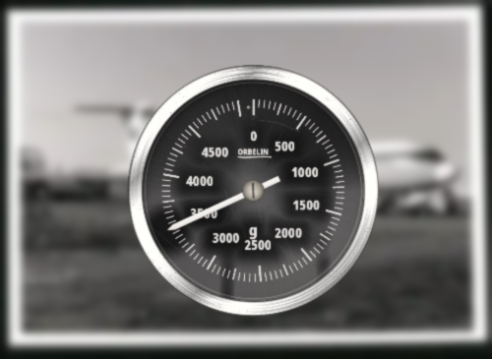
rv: g 3500
